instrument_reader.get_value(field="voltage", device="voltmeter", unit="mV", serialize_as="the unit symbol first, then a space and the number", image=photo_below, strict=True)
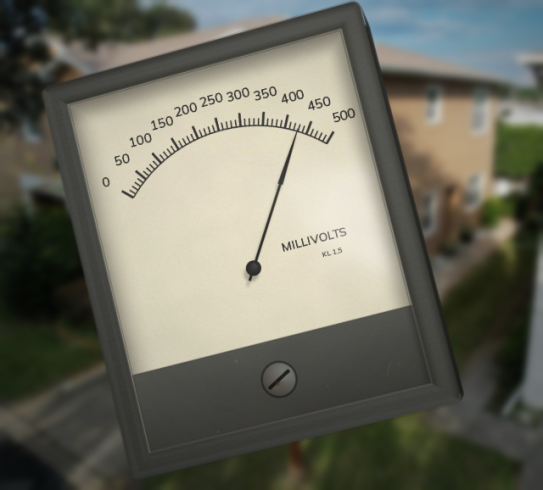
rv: mV 430
